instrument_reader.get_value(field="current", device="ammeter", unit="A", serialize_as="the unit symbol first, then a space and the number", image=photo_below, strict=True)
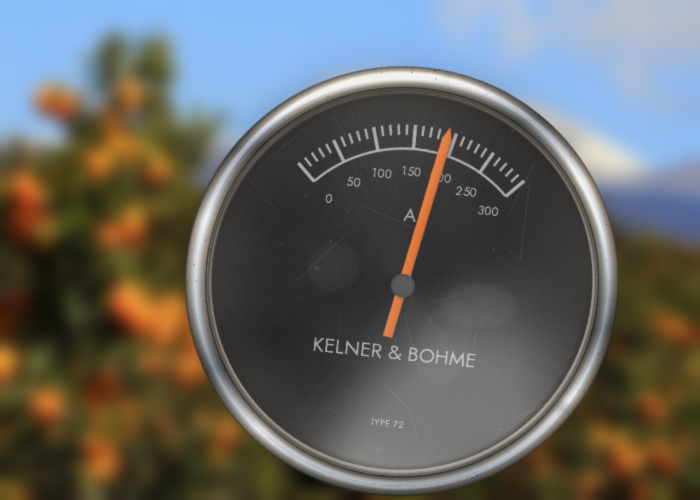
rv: A 190
